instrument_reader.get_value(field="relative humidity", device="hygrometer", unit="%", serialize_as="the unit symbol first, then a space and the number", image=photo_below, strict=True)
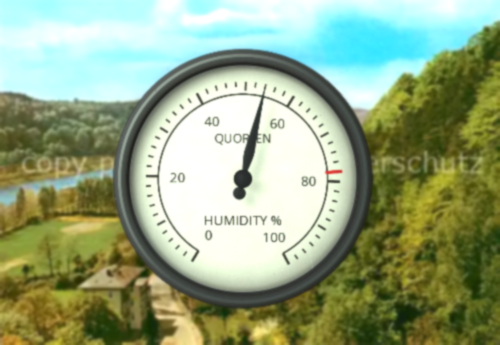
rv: % 54
